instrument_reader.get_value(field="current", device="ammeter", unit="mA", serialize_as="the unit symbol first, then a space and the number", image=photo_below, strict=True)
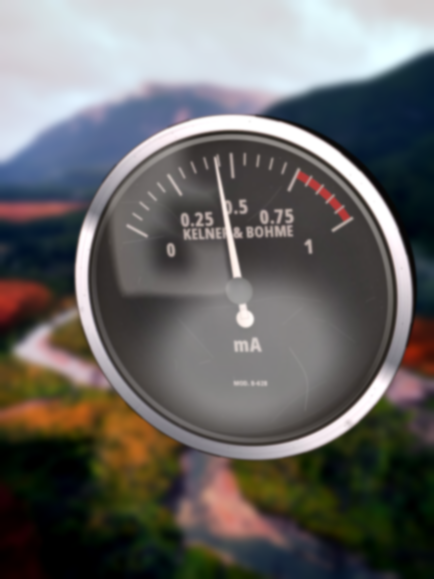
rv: mA 0.45
